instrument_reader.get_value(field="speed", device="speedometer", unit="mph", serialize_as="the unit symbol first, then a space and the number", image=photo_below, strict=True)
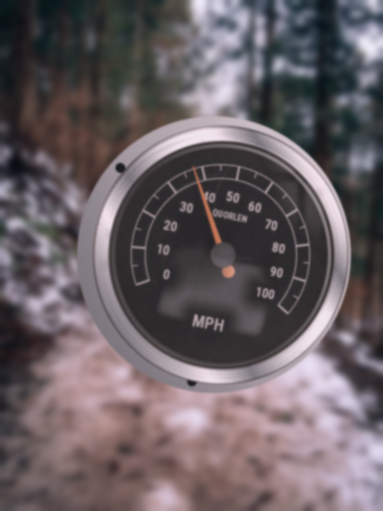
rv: mph 37.5
